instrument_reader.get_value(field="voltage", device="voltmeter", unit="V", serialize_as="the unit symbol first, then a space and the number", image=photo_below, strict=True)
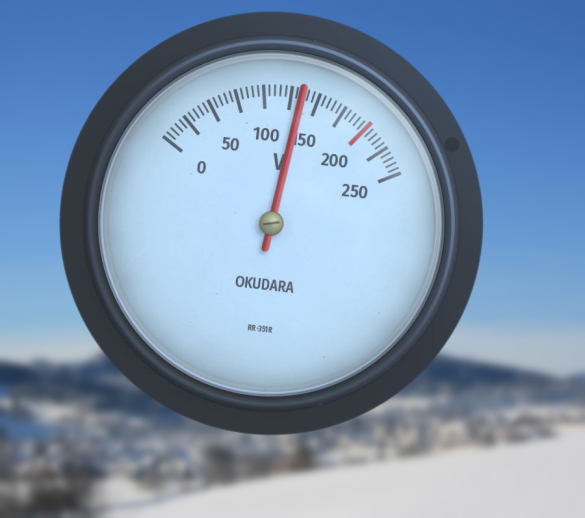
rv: V 135
